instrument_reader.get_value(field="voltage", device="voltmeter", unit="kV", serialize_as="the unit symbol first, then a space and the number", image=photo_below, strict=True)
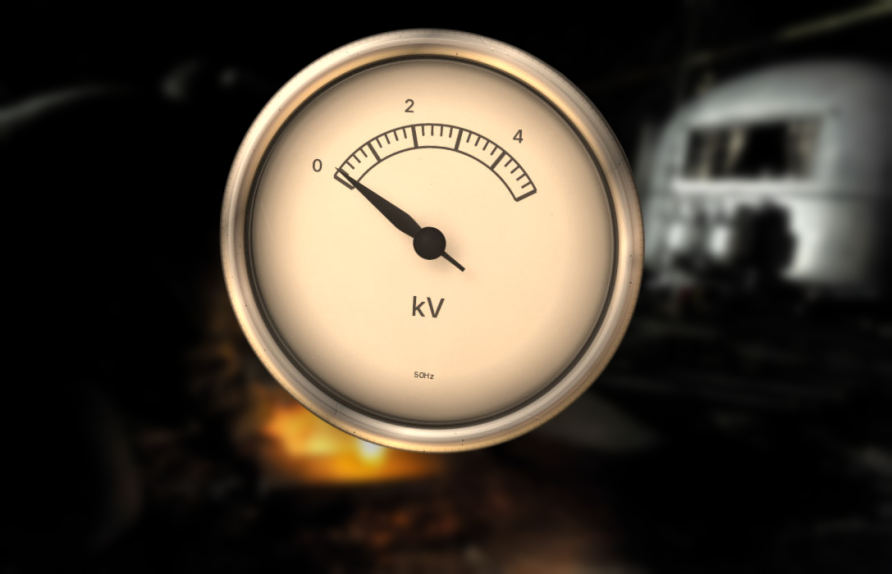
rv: kV 0.2
